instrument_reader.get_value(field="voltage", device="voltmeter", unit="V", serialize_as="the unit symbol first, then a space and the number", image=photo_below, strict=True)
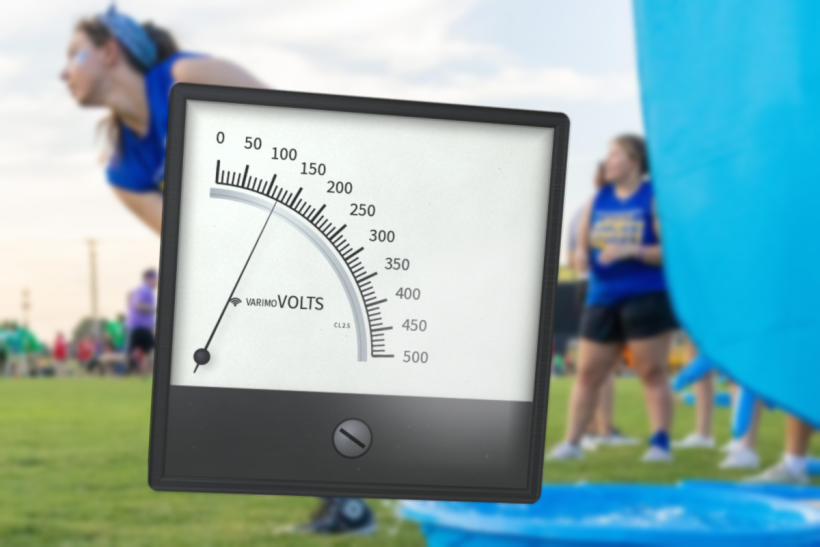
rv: V 120
